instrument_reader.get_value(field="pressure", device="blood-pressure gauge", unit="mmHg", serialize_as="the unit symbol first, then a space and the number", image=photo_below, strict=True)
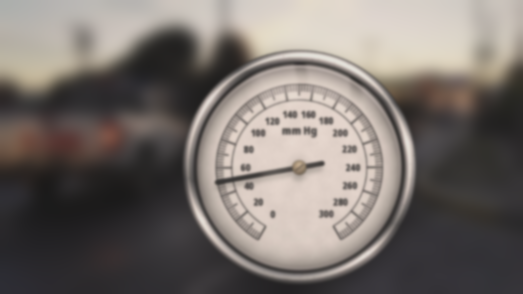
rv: mmHg 50
